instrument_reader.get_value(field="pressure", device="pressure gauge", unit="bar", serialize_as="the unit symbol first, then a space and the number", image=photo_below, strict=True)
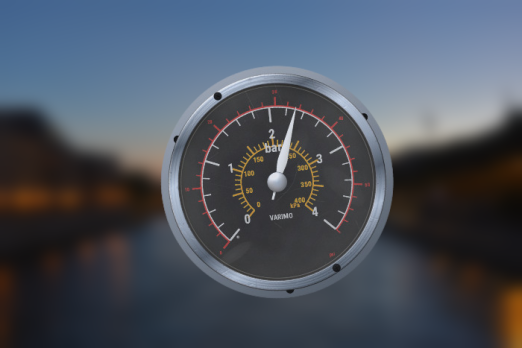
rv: bar 2.3
